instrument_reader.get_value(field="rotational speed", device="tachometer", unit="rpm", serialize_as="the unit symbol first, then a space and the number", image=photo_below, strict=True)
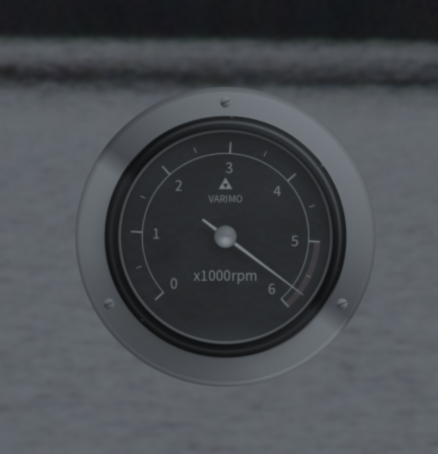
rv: rpm 5750
